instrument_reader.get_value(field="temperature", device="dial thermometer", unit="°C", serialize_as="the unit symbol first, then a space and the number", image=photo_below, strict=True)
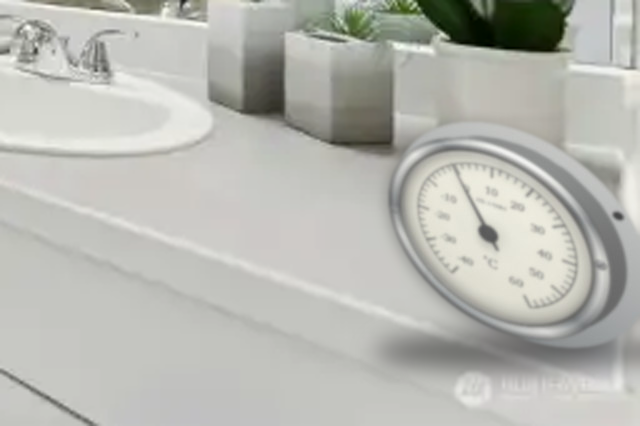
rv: °C 0
